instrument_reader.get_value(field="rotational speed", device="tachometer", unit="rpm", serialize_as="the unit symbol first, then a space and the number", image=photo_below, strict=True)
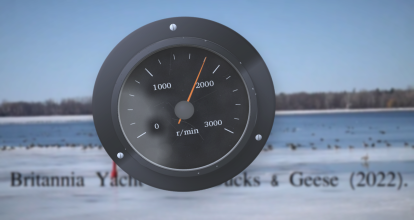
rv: rpm 1800
